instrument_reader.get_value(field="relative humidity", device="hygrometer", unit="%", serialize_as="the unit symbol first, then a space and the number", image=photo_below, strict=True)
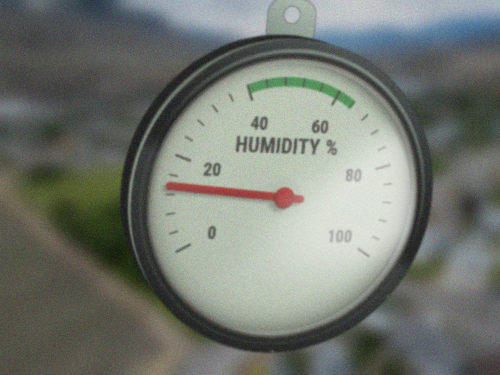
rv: % 14
